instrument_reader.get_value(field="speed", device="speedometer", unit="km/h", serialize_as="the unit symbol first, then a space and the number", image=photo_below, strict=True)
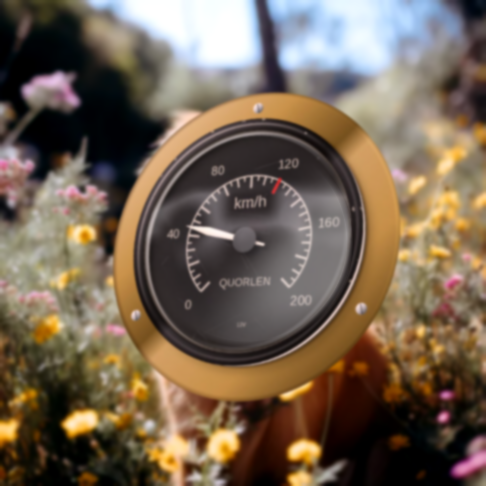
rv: km/h 45
